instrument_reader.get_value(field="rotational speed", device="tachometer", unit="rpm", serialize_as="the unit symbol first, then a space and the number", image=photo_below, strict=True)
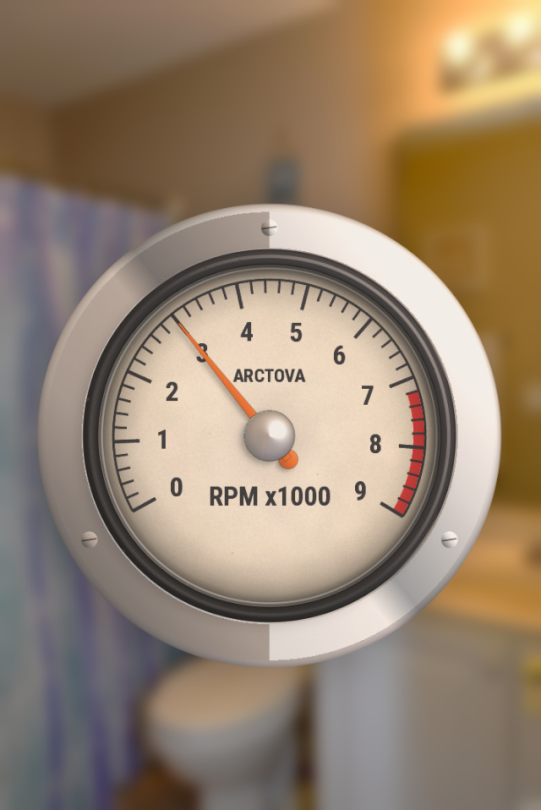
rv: rpm 3000
